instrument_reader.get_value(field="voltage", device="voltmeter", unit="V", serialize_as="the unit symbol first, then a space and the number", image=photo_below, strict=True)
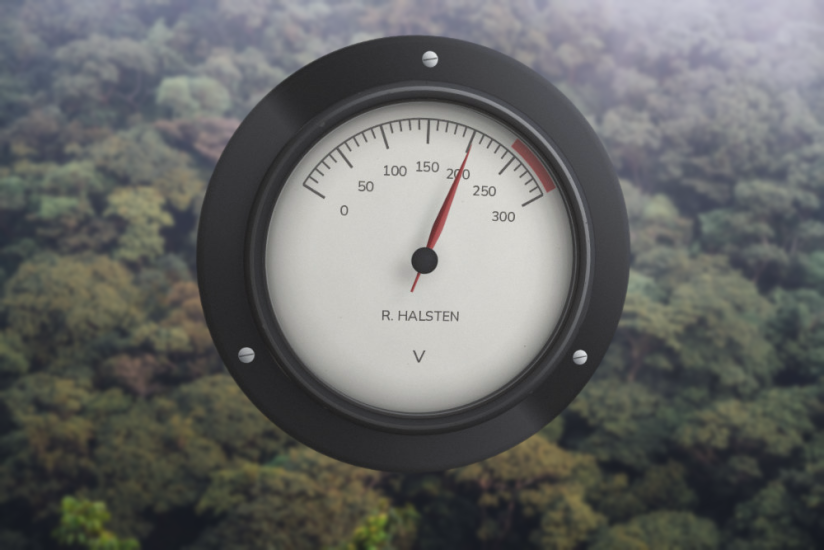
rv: V 200
